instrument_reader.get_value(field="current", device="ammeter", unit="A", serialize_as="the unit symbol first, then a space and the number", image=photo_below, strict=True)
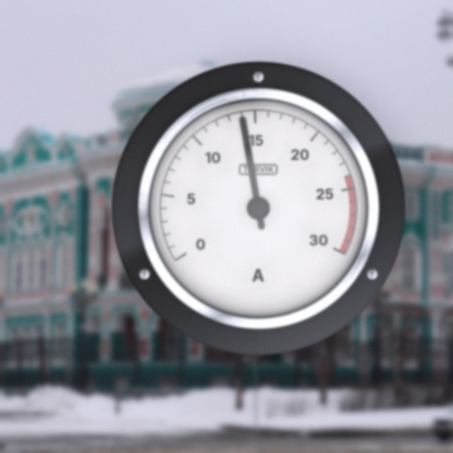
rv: A 14
